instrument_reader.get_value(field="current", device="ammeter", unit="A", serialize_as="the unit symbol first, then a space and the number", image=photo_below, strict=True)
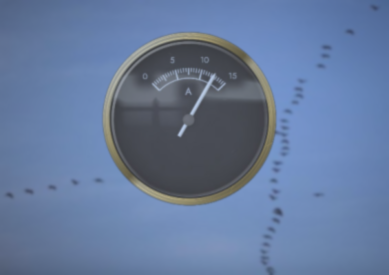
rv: A 12.5
